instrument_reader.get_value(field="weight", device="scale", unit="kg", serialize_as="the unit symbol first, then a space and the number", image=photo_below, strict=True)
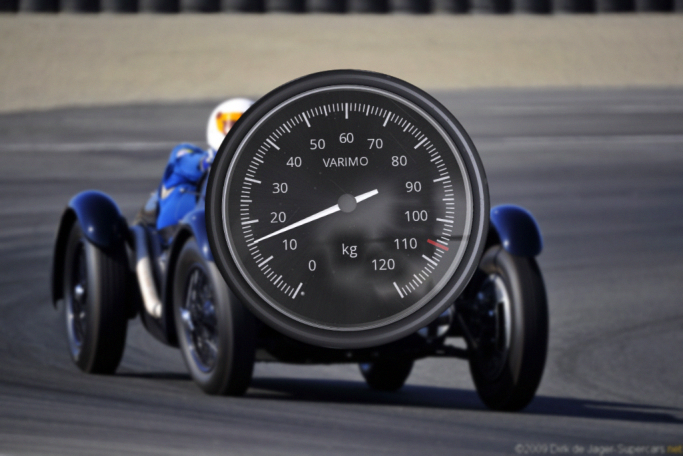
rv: kg 15
